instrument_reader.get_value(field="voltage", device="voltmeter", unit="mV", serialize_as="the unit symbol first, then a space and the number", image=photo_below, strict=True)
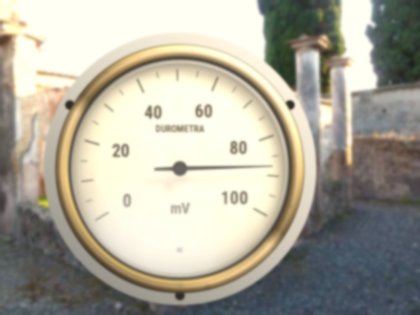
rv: mV 87.5
